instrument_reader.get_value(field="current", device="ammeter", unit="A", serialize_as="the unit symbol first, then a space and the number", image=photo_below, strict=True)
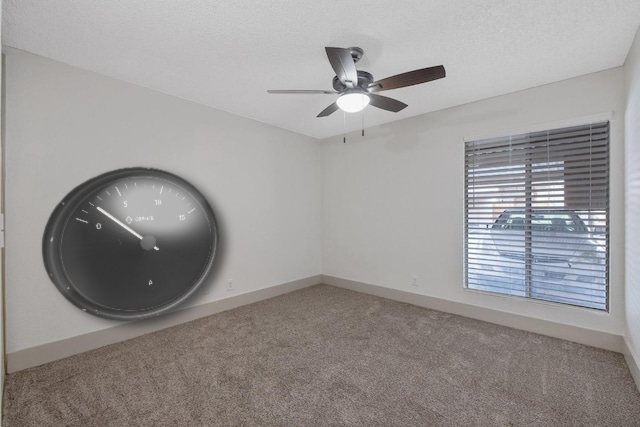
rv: A 2
